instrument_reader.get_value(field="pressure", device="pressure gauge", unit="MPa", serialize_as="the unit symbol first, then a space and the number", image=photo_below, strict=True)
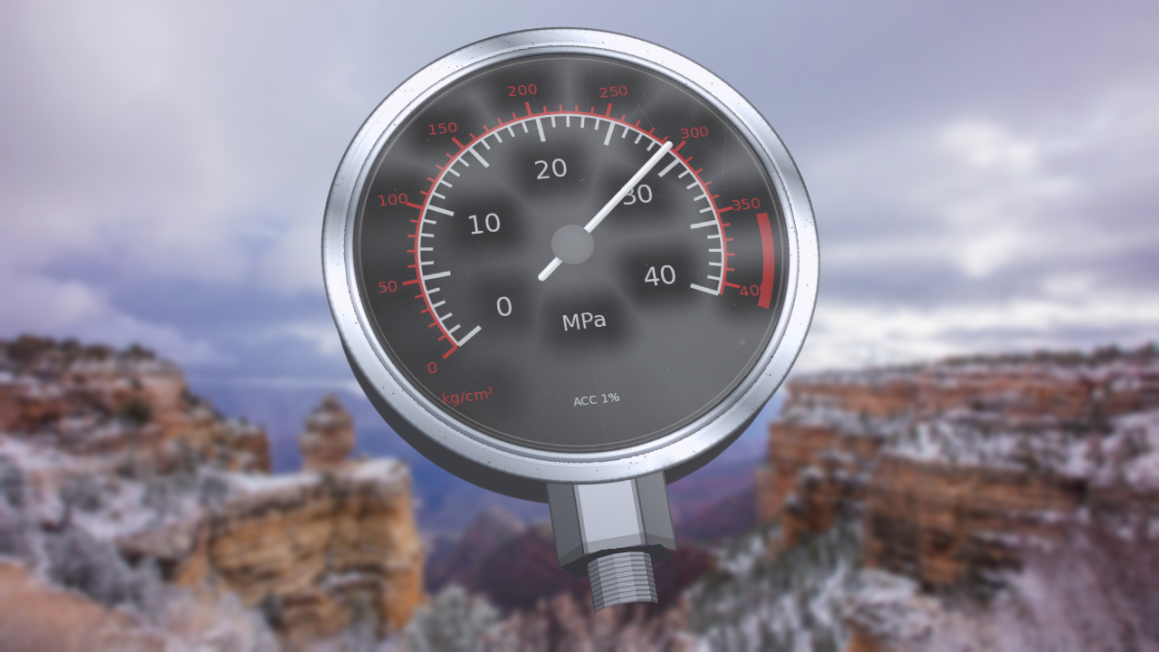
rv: MPa 29
